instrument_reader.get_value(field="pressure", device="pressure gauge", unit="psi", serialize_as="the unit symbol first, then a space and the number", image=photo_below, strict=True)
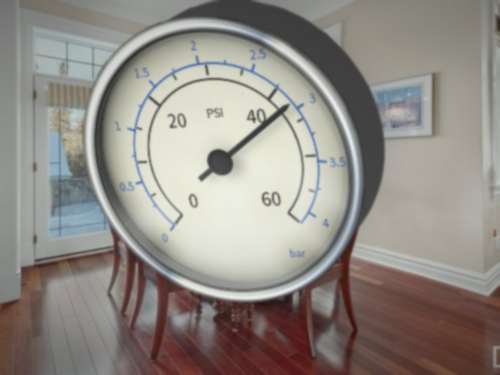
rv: psi 42.5
